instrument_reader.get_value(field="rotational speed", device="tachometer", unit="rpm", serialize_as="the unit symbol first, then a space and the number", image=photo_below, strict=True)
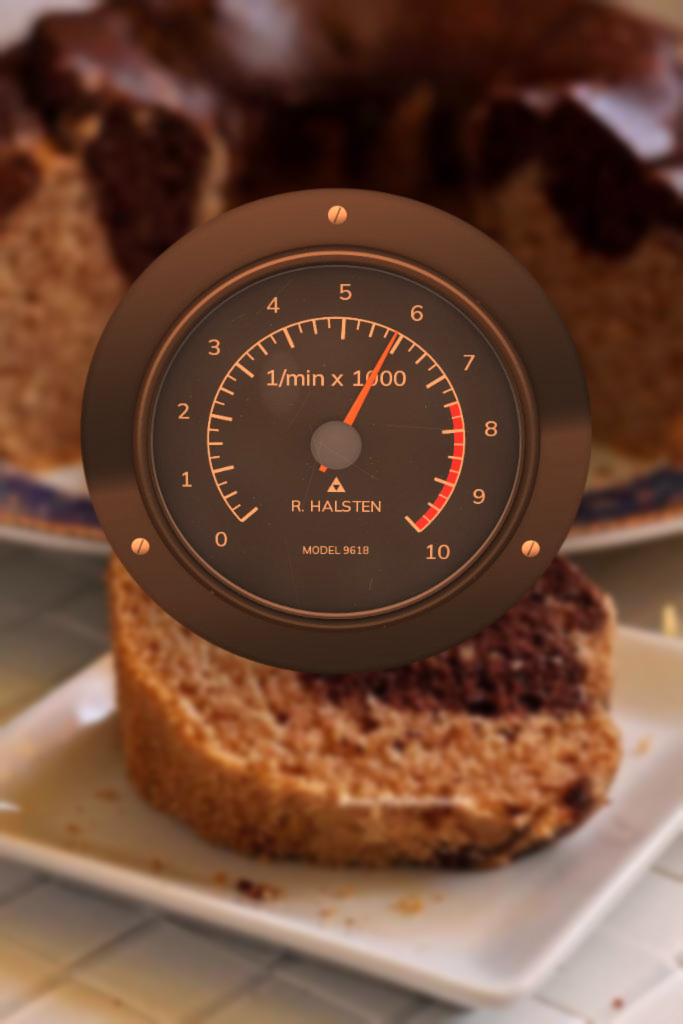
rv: rpm 5875
